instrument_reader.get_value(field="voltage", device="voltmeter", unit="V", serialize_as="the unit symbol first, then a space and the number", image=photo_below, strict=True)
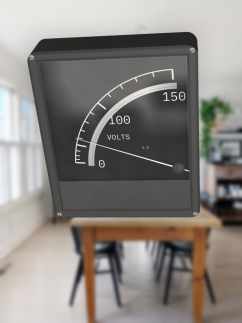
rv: V 60
